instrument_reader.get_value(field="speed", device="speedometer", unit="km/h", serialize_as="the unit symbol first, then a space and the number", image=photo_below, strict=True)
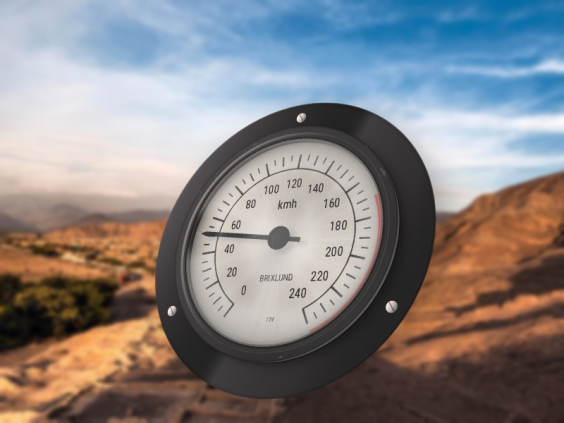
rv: km/h 50
